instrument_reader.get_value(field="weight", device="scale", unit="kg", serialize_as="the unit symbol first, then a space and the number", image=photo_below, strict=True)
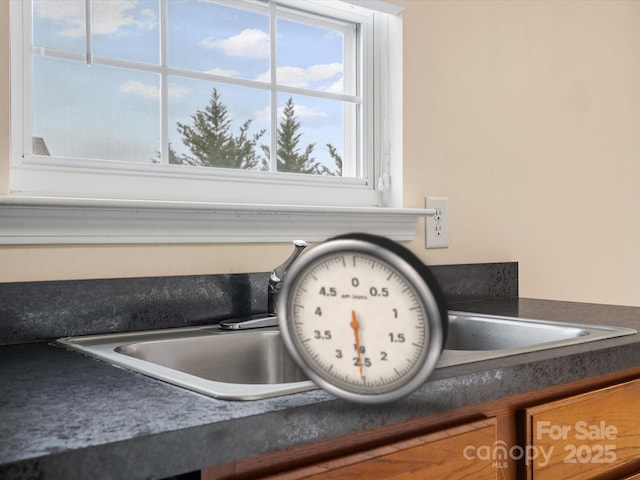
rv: kg 2.5
